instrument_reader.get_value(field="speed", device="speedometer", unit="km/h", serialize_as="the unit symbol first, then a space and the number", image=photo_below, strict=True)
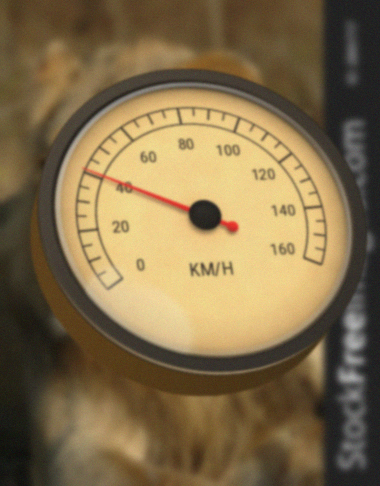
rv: km/h 40
